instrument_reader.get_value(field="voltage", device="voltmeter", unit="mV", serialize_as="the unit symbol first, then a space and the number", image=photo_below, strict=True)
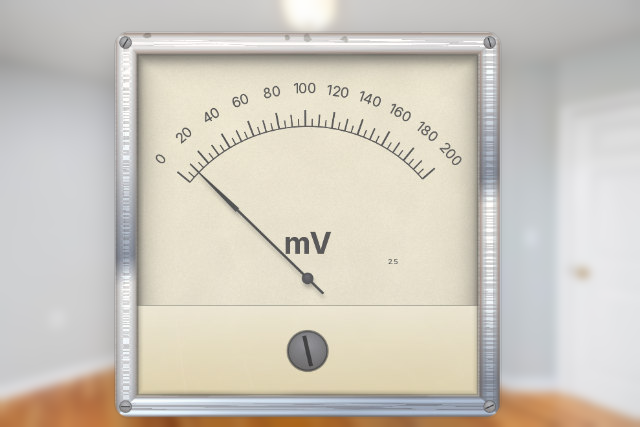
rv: mV 10
